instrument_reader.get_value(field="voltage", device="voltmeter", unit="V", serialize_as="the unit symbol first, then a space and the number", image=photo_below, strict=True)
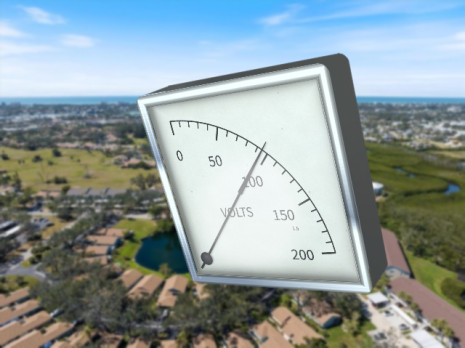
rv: V 95
